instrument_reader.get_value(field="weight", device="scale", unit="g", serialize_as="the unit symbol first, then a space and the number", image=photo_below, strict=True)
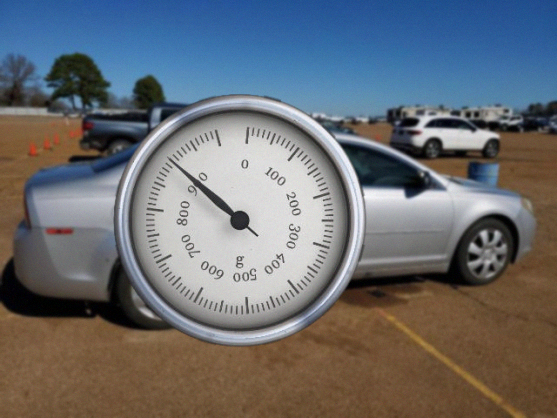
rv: g 900
